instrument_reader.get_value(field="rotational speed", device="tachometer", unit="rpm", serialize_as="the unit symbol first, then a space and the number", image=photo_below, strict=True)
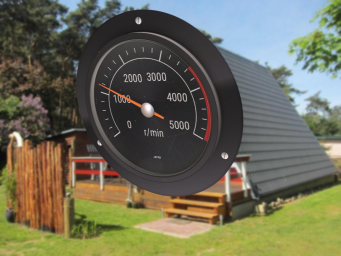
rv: rpm 1200
